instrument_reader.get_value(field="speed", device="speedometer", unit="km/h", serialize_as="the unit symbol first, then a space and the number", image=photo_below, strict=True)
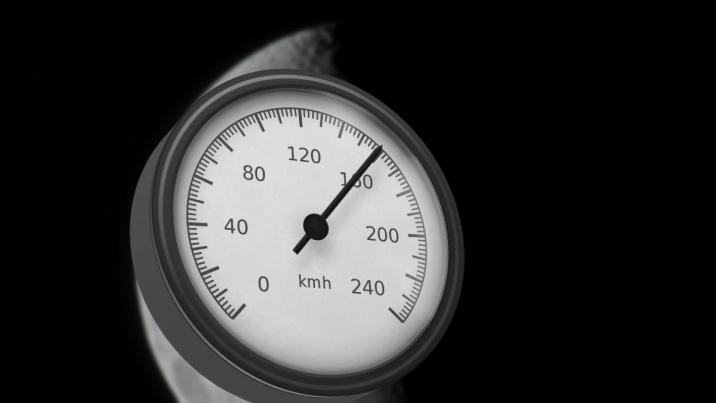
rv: km/h 158
